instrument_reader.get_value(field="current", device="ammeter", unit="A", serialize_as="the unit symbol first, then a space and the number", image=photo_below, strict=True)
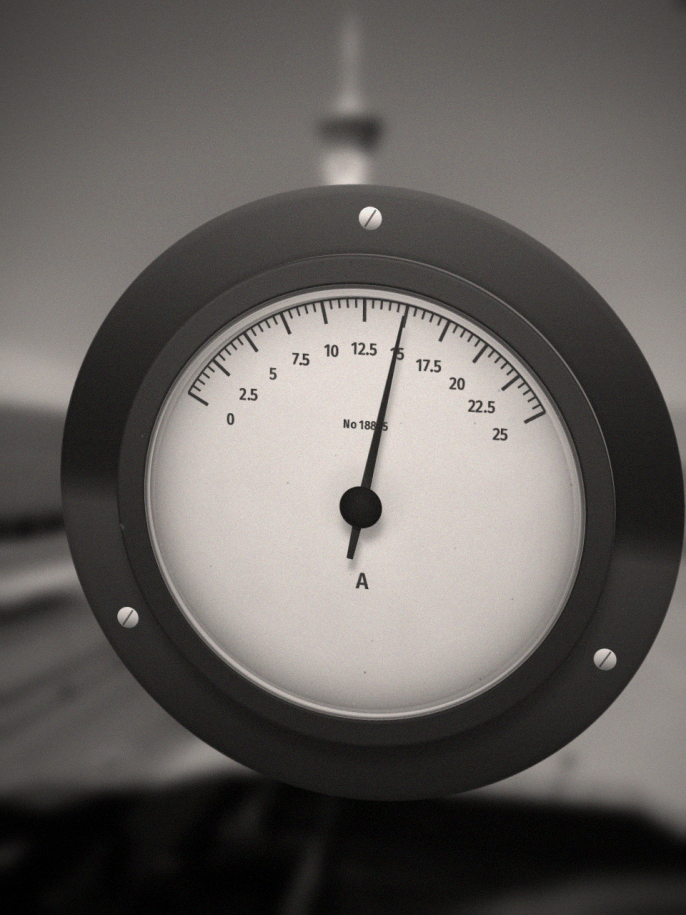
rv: A 15
